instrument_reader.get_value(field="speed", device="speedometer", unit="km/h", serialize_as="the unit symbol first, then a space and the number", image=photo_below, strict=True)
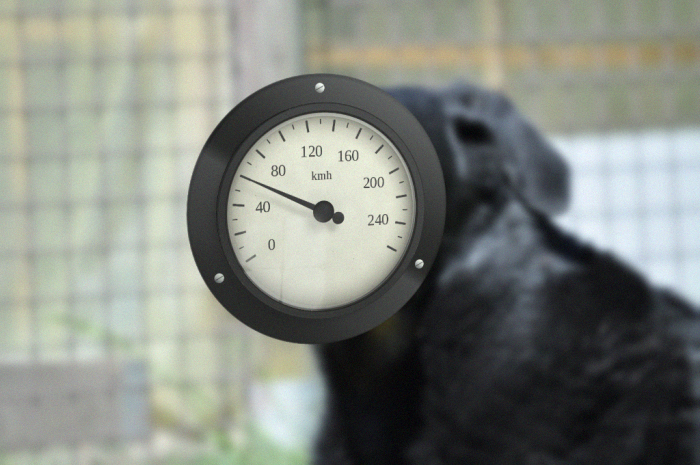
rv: km/h 60
